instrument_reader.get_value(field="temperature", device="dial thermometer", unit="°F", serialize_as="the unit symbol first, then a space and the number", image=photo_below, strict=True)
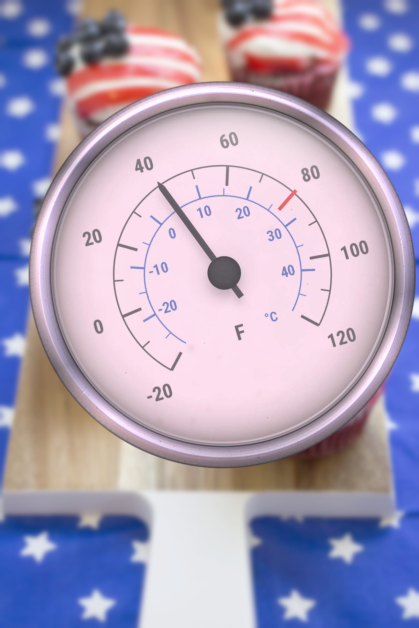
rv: °F 40
